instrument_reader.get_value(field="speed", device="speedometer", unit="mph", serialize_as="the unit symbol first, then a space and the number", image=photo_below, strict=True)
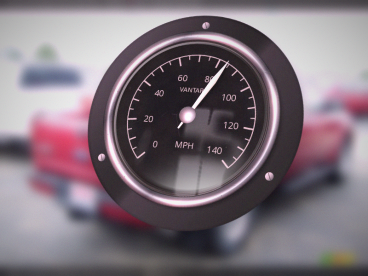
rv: mph 85
